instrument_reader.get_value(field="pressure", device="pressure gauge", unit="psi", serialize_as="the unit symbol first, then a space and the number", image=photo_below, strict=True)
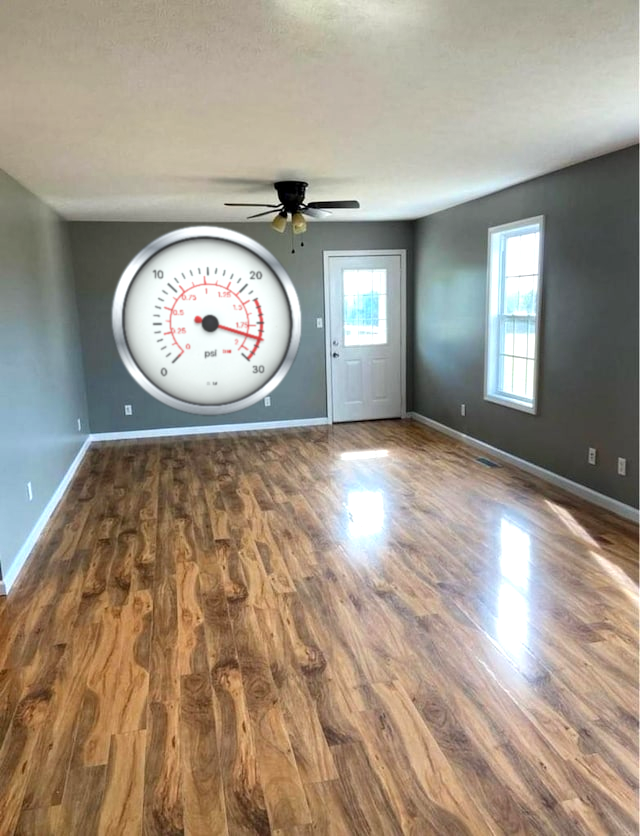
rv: psi 27
